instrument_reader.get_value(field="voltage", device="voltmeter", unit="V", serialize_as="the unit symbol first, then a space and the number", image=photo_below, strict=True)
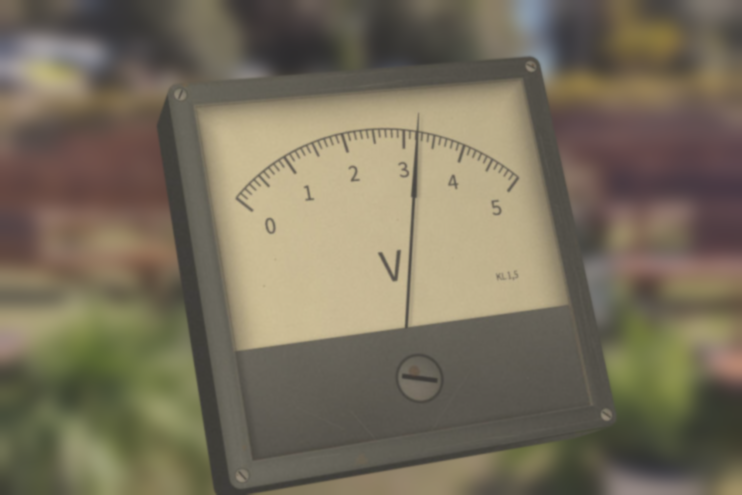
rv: V 3.2
